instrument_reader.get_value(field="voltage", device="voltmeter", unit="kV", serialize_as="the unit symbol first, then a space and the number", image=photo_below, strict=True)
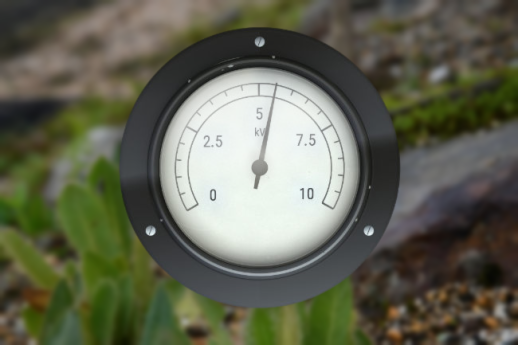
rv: kV 5.5
